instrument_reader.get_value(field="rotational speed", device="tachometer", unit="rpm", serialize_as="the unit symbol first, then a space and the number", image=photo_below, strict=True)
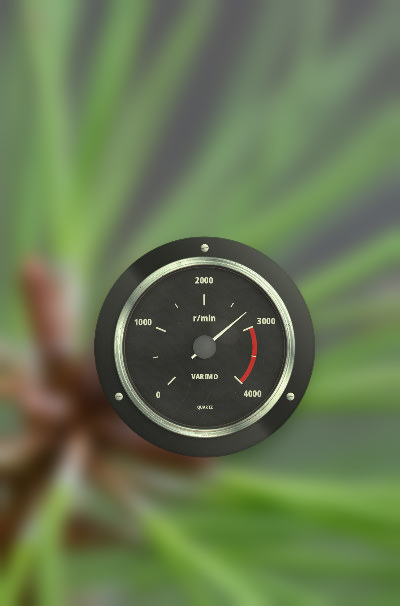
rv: rpm 2750
